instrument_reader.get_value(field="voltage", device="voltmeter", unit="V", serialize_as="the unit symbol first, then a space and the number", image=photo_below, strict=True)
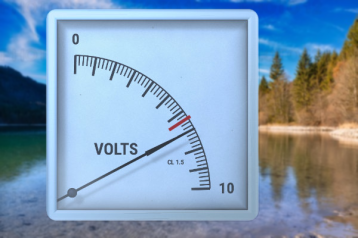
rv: V 7
